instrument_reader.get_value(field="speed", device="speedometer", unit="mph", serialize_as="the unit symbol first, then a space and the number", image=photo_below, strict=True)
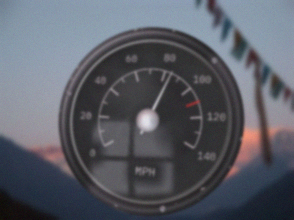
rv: mph 85
